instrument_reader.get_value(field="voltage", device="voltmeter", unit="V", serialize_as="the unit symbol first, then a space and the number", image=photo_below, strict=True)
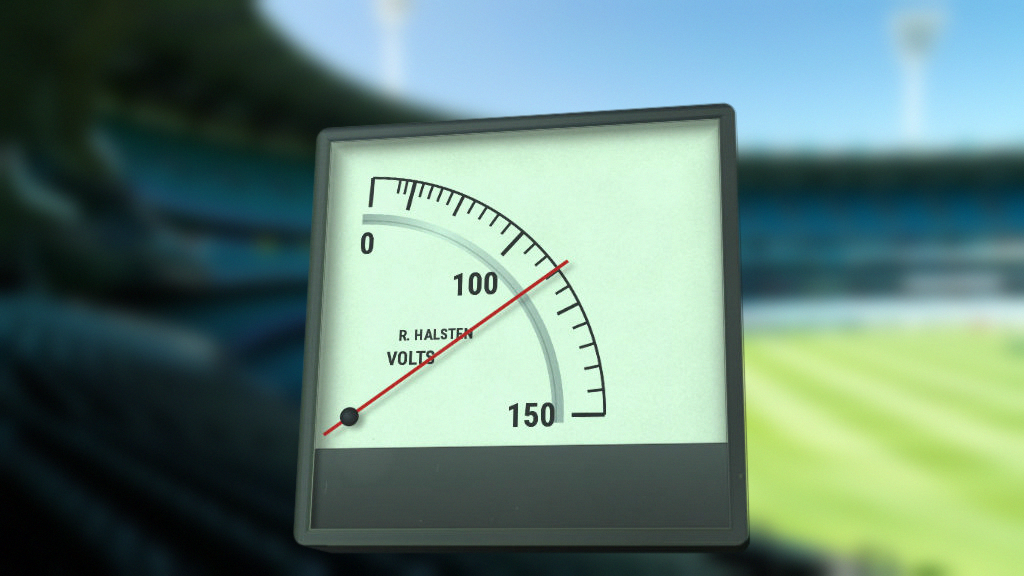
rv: V 115
